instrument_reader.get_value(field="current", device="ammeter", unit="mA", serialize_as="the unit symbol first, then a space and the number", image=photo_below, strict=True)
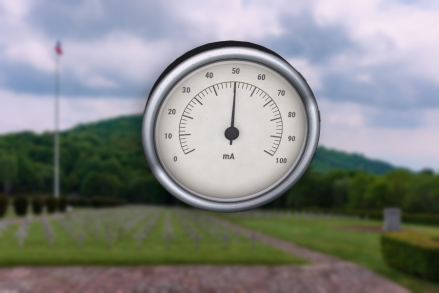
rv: mA 50
